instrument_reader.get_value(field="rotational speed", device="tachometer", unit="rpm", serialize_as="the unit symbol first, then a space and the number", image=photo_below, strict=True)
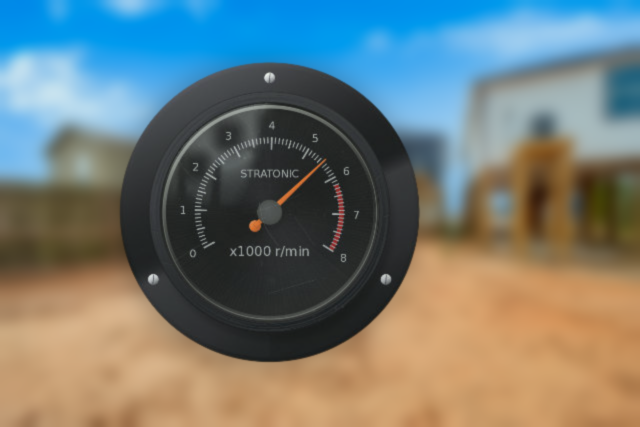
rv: rpm 5500
